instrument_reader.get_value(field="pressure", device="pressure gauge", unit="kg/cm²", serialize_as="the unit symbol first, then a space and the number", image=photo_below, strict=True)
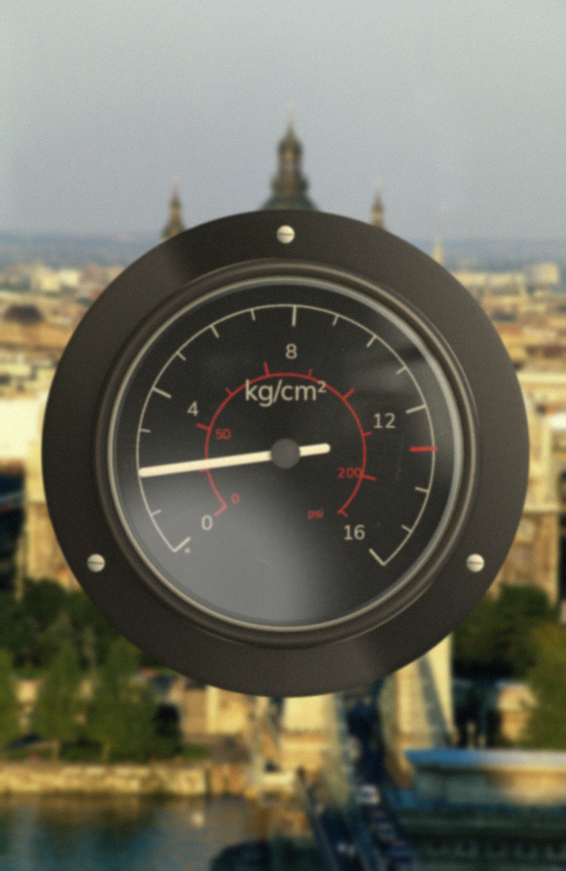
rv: kg/cm² 2
